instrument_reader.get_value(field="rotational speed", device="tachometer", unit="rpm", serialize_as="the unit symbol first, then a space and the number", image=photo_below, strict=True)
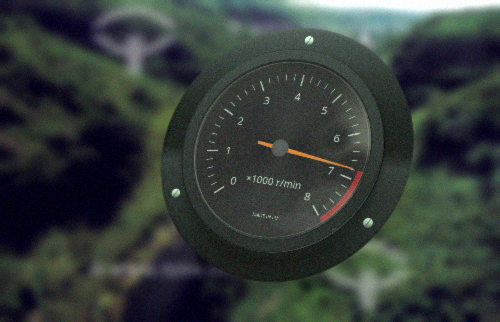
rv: rpm 6800
